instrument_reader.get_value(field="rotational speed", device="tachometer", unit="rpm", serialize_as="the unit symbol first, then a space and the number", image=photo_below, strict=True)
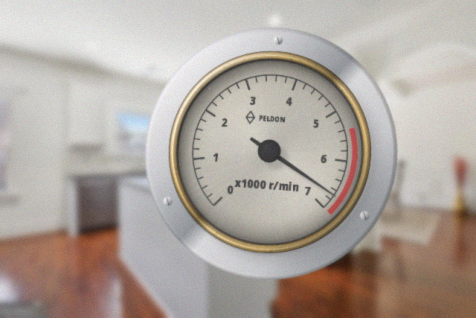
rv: rpm 6700
